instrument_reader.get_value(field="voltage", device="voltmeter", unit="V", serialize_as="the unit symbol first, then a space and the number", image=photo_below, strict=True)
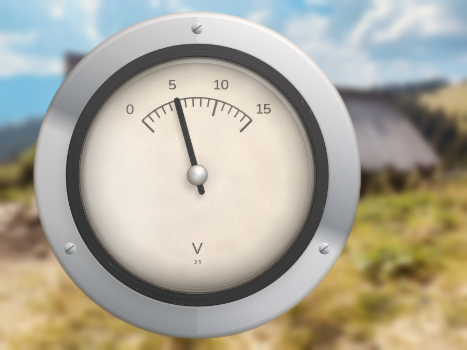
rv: V 5
